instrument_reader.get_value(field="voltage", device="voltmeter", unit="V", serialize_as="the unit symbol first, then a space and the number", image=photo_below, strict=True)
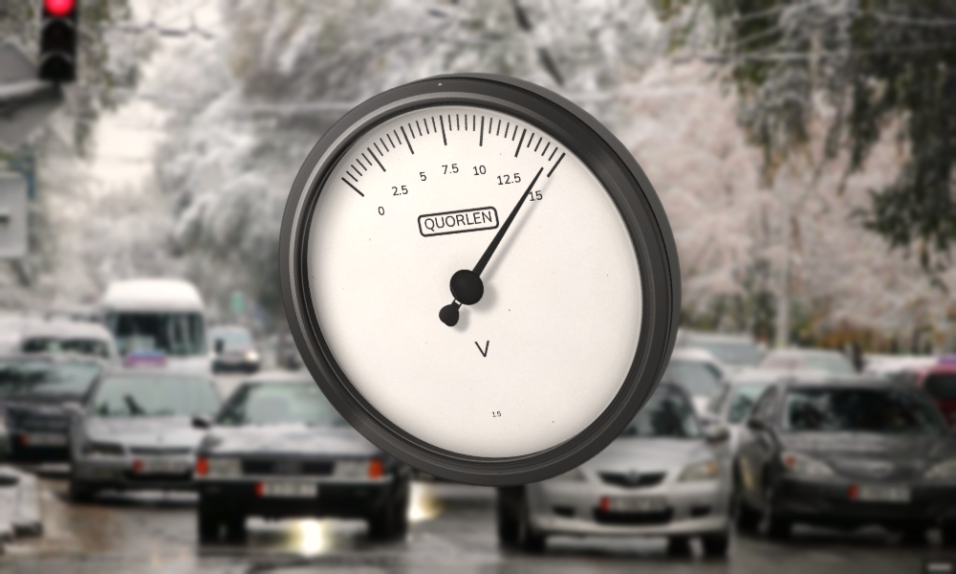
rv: V 14.5
